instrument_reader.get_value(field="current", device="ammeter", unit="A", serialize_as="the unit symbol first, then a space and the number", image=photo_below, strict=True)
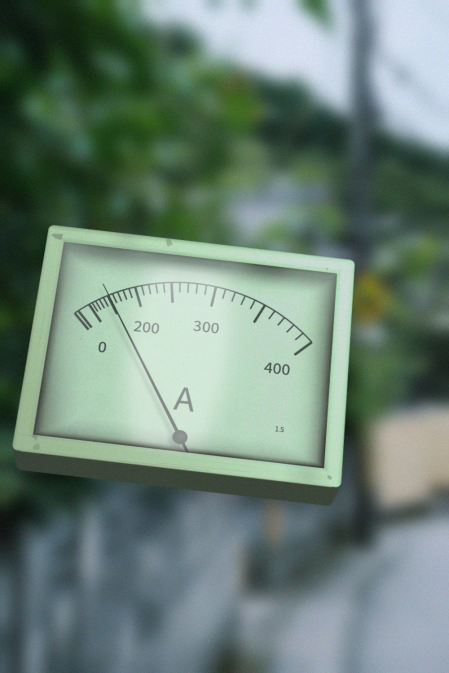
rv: A 150
